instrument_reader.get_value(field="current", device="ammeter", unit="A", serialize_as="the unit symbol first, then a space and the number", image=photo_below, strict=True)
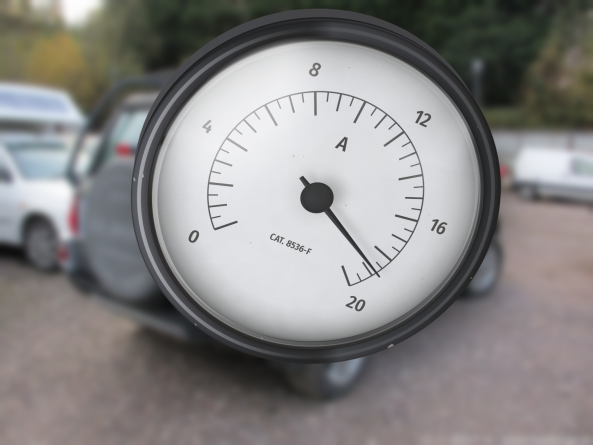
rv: A 18.75
